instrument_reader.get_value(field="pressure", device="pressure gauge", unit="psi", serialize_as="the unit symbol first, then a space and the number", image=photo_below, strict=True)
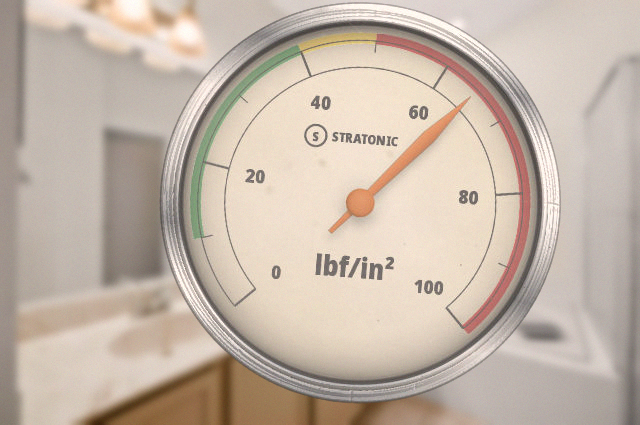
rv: psi 65
